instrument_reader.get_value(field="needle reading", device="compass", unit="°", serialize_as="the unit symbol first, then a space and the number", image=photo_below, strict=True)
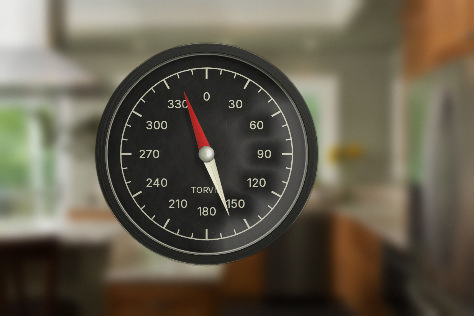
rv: ° 340
